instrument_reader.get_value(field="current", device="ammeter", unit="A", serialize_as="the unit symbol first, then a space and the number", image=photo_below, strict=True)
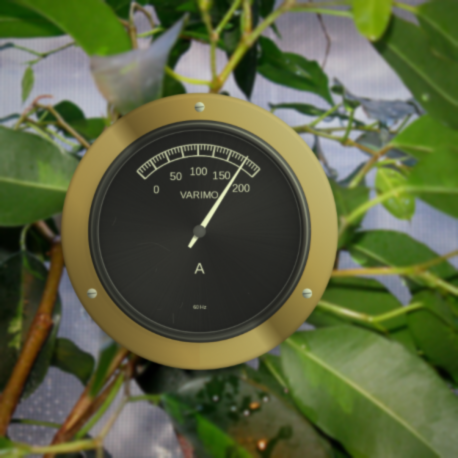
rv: A 175
